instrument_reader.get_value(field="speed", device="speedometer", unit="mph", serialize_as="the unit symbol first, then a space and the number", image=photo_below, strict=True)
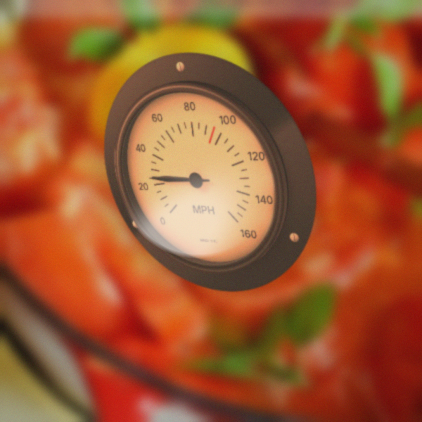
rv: mph 25
